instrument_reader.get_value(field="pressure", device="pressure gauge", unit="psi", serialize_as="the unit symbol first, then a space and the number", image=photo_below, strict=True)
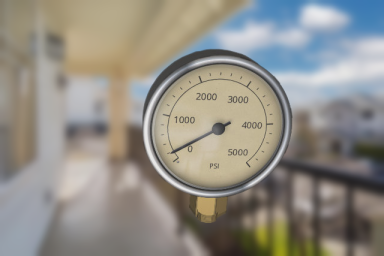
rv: psi 200
